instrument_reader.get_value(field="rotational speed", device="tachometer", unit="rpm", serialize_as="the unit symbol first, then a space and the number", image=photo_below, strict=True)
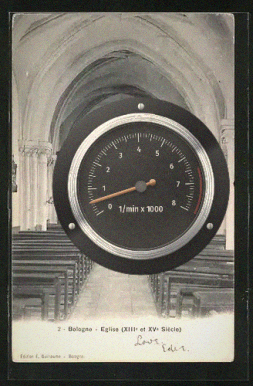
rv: rpm 500
